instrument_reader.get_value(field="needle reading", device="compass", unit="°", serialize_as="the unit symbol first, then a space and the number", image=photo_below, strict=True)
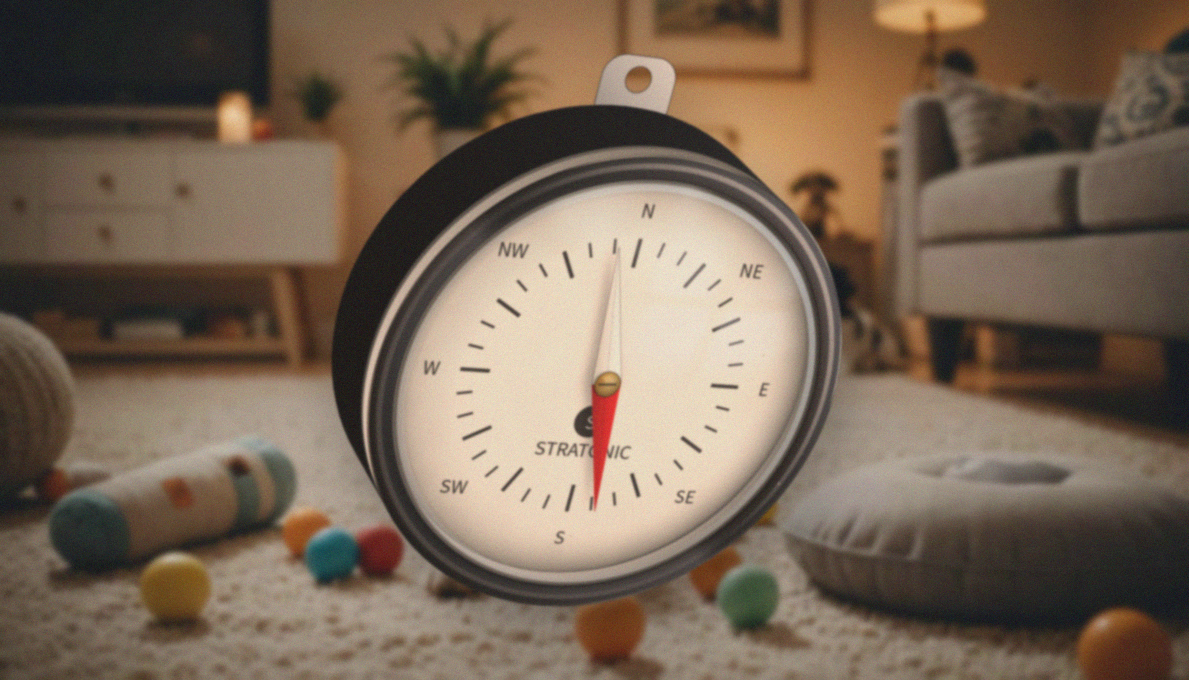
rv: ° 170
